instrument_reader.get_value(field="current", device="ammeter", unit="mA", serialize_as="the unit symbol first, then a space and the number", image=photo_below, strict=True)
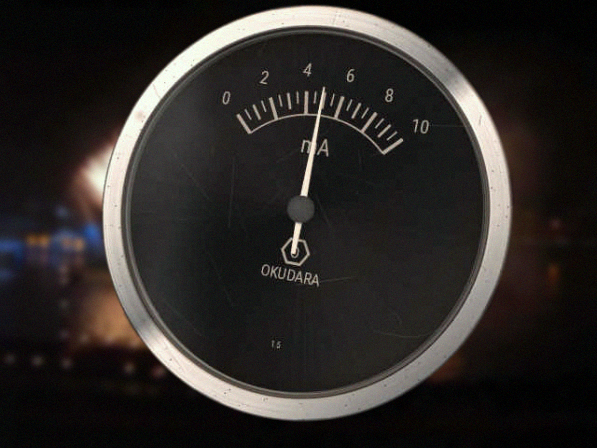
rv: mA 5
